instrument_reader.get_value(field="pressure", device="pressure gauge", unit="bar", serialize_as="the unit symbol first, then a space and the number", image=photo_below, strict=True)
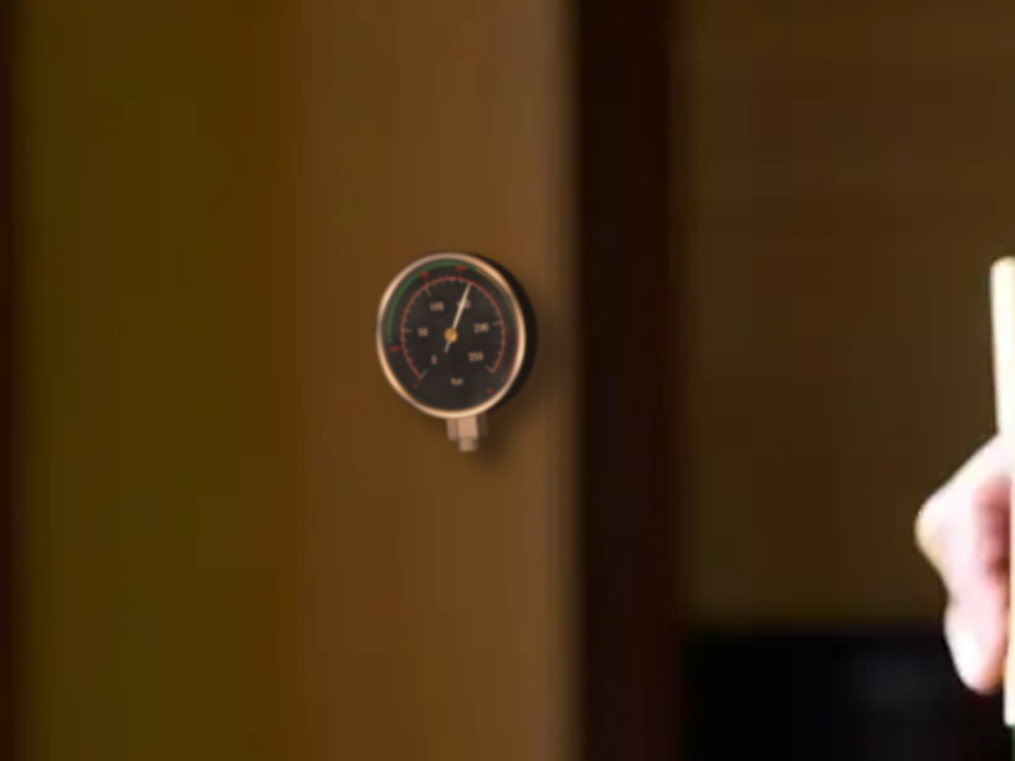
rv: bar 150
